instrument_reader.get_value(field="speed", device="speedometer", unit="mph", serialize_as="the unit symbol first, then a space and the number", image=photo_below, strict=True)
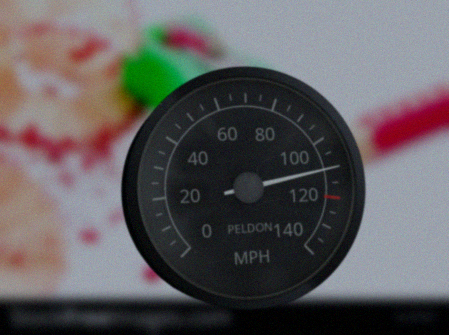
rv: mph 110
